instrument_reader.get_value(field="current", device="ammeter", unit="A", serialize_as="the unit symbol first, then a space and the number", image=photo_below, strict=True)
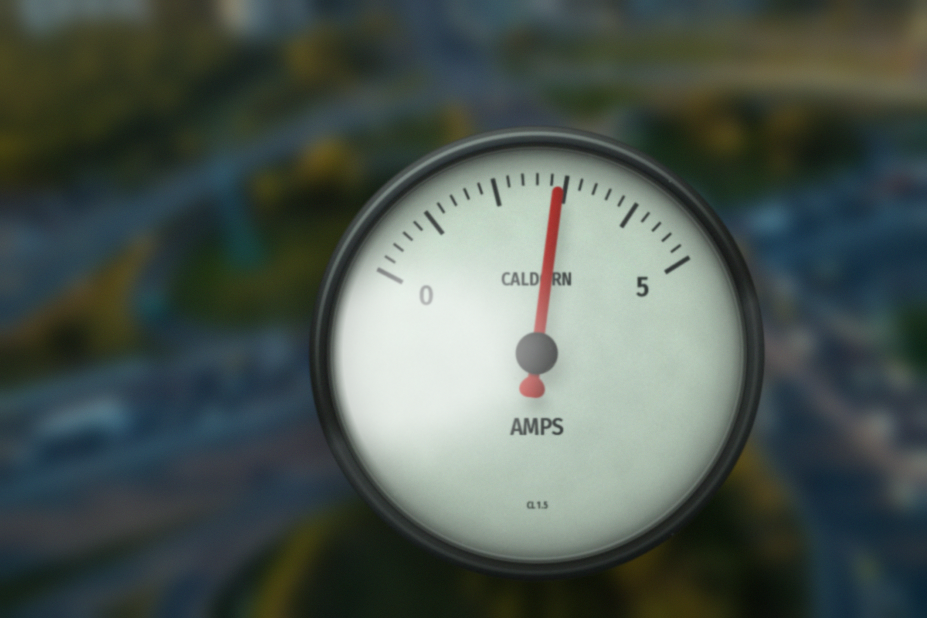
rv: A 2.9
